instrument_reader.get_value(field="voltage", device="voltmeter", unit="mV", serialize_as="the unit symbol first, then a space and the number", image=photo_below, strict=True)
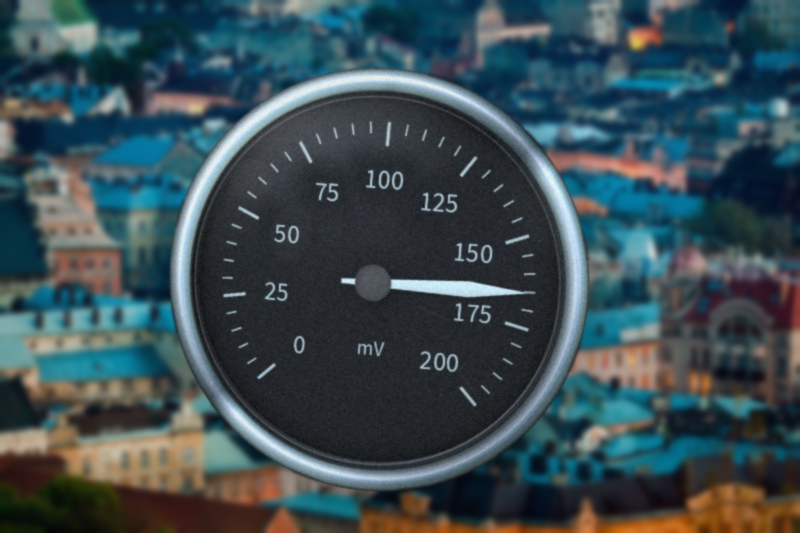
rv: mV 165
